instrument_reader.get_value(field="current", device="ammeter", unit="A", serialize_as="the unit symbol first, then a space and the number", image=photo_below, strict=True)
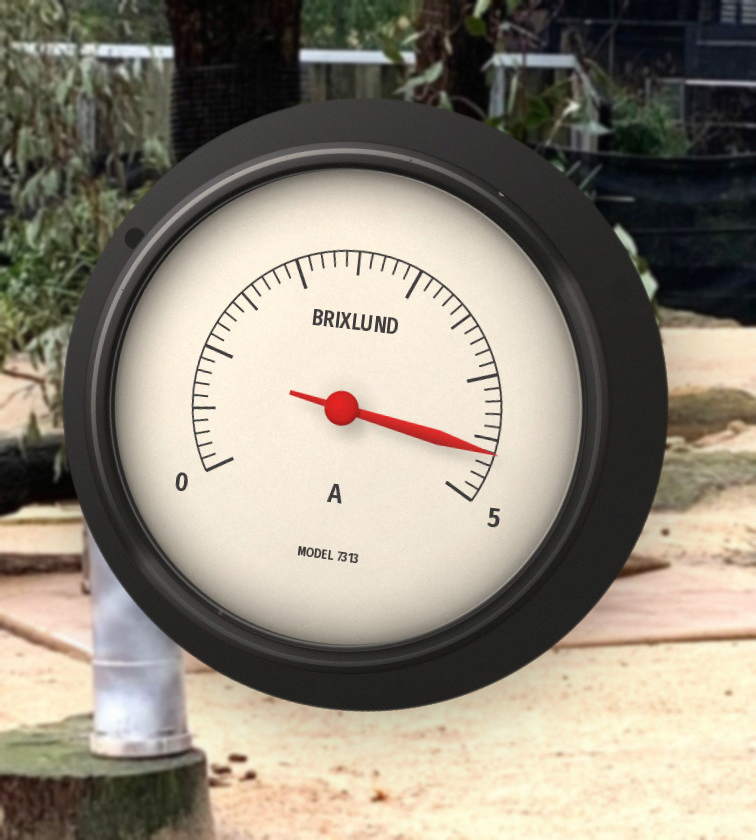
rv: A 4.6
